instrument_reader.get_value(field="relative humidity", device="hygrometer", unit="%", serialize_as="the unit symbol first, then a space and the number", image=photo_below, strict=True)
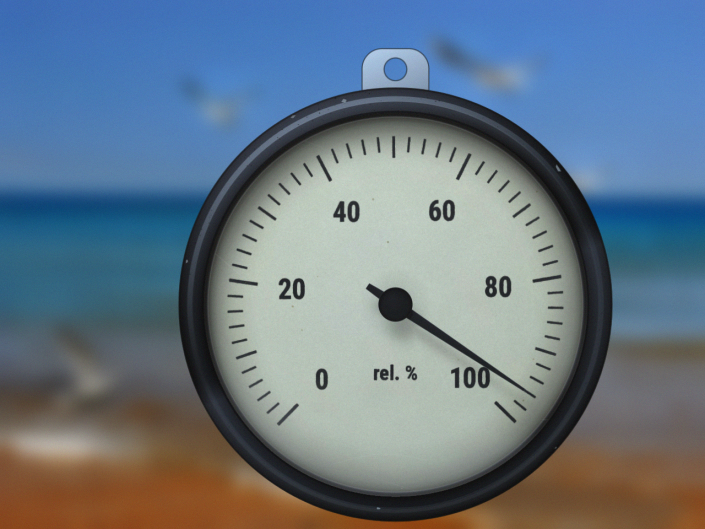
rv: % 96
